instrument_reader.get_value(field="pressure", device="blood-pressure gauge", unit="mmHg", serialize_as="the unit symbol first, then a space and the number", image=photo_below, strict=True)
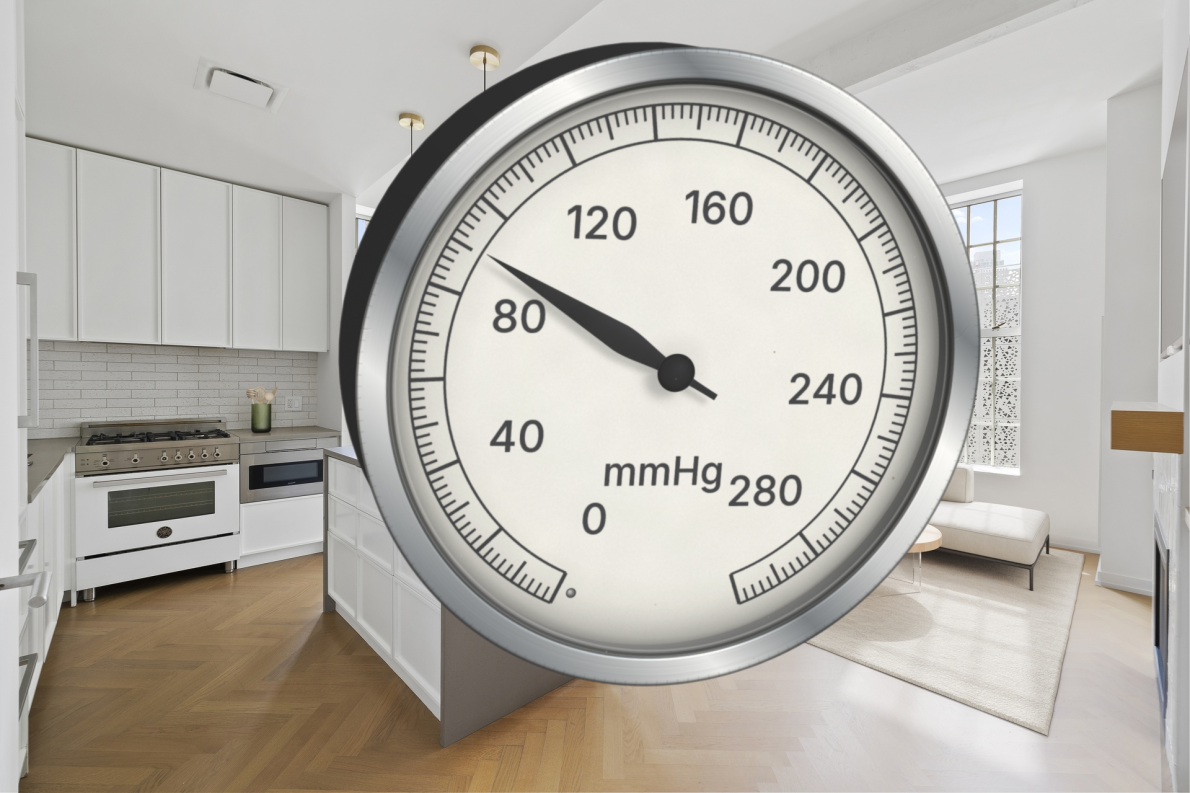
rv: mmHg 91
